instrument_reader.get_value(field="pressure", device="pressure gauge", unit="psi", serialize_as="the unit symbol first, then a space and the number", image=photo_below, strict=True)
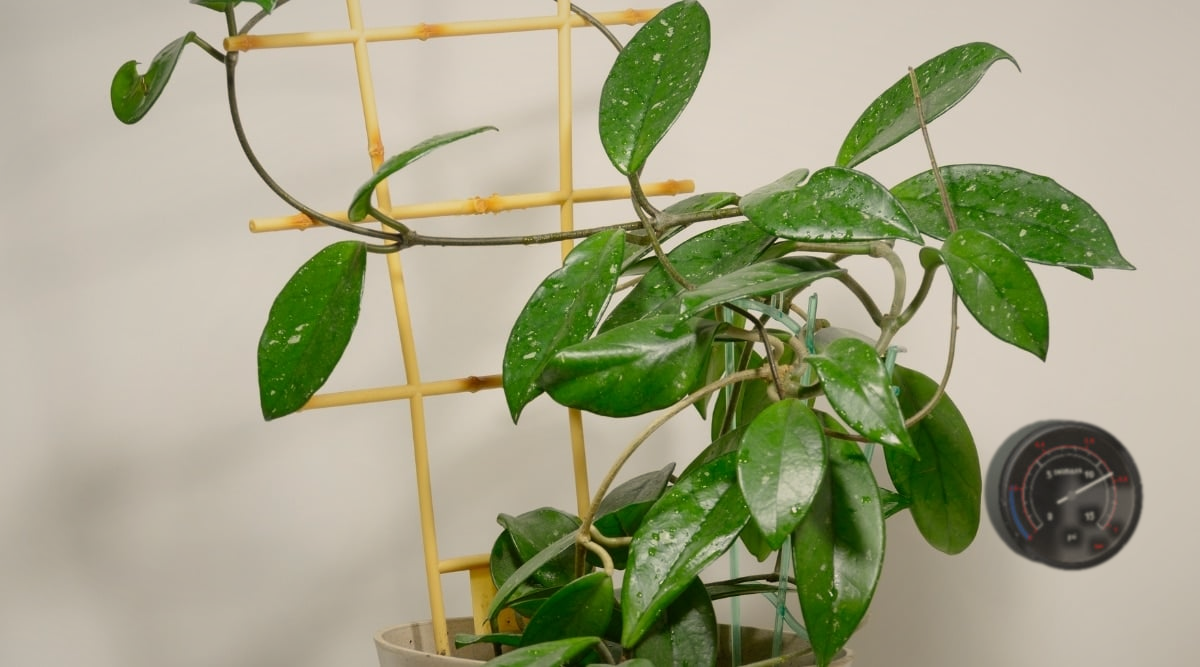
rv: psi 11
